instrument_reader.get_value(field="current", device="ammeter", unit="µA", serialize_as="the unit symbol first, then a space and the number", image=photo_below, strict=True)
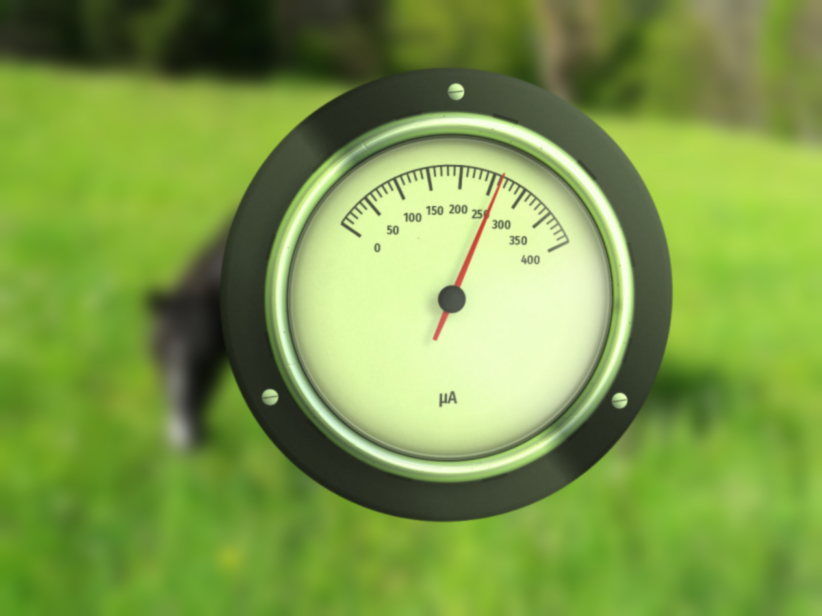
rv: µA 260
